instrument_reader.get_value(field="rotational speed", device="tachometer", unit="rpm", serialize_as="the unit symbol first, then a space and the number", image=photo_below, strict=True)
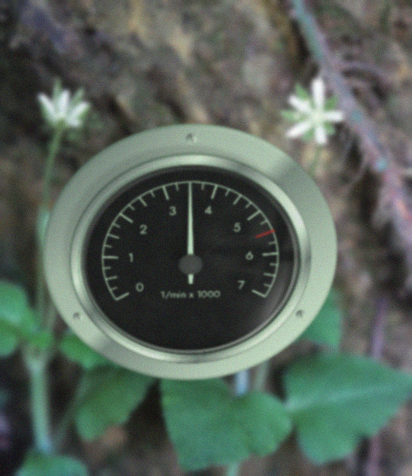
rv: rpm 3500
